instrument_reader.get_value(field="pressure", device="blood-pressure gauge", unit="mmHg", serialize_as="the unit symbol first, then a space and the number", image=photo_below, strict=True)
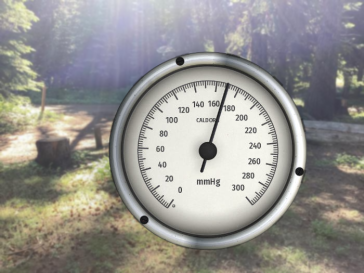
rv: mmHg 170
